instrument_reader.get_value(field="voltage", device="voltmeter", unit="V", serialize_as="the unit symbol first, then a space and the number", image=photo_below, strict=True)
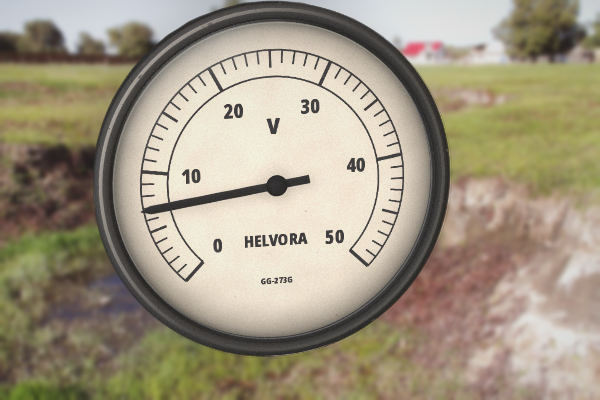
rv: V 7
